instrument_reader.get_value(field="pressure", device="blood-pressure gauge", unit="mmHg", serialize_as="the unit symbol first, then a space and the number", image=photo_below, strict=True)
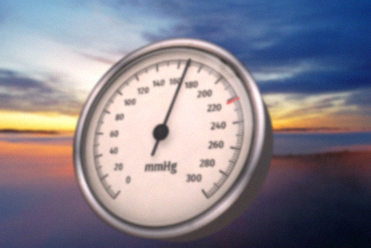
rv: mmHg 170
